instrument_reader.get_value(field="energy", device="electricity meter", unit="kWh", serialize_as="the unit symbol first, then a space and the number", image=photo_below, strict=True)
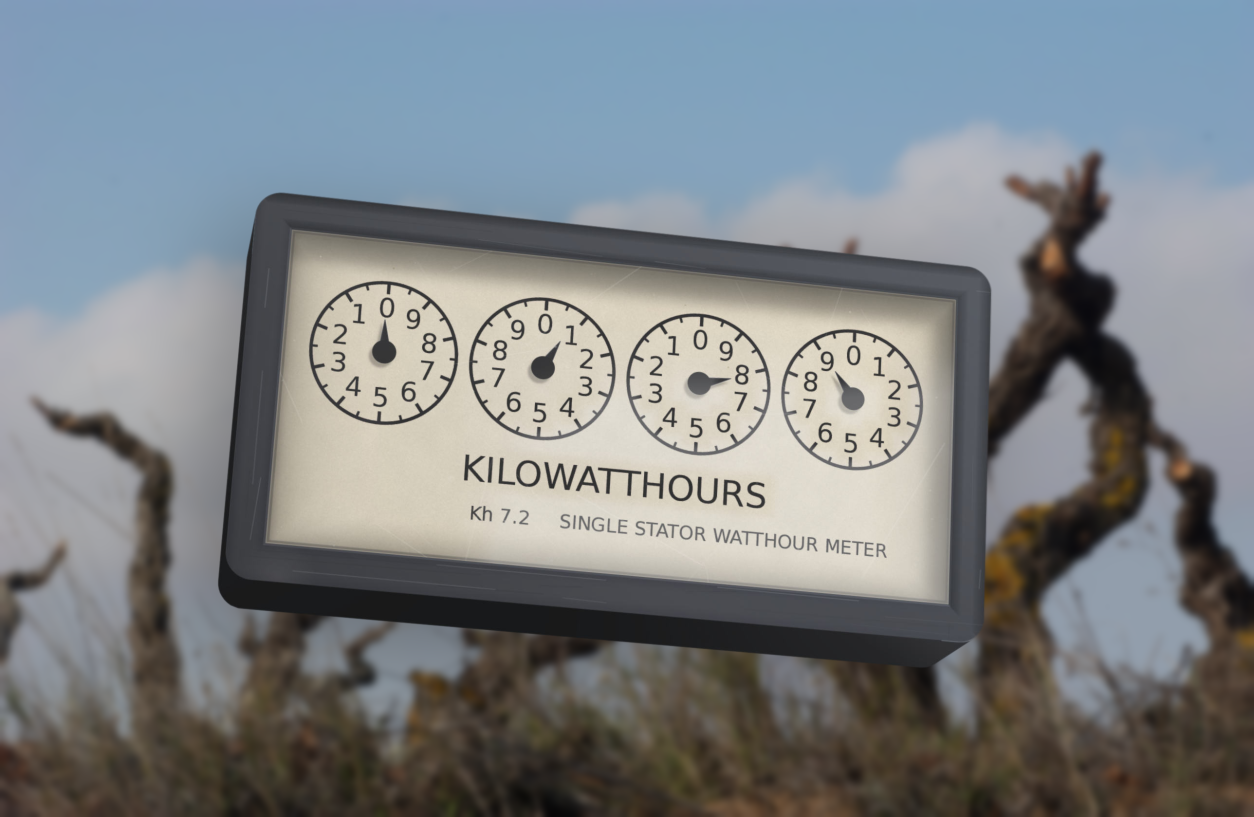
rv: kWh 79
